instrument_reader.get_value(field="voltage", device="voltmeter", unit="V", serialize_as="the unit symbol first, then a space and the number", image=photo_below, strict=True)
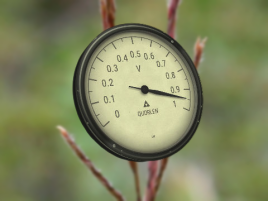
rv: V 0.95
